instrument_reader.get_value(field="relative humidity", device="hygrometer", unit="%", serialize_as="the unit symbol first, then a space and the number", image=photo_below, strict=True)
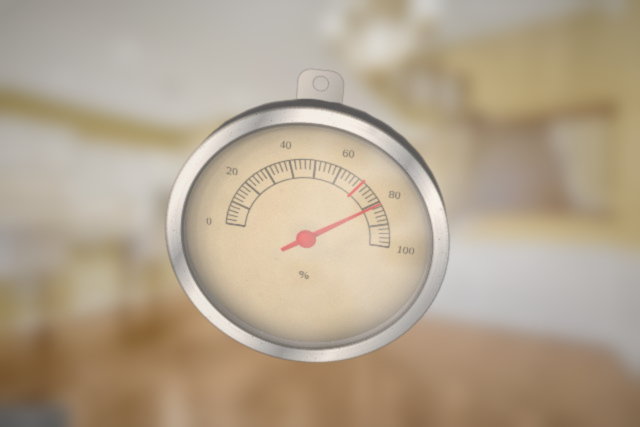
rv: % 80
